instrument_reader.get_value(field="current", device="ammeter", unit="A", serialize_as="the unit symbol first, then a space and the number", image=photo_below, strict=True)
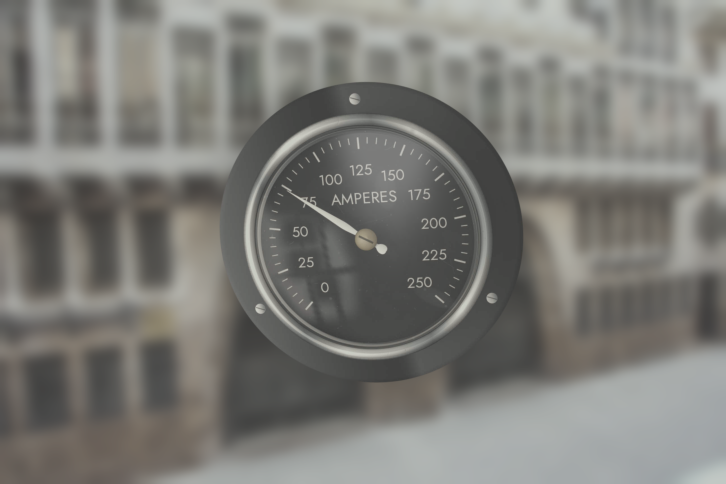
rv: A 75
